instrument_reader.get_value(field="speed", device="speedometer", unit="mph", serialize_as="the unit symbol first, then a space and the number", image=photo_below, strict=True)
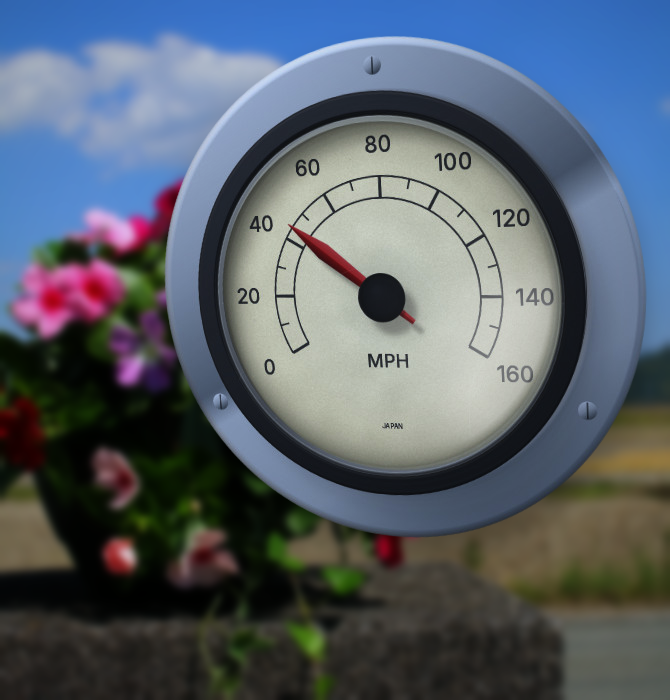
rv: mph 45
